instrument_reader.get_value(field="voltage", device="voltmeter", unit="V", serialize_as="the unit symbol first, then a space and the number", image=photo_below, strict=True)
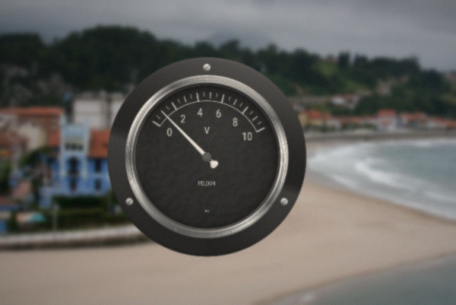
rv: V 1
